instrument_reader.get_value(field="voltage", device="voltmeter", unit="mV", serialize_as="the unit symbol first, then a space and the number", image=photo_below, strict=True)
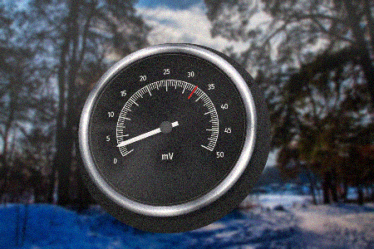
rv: mV 2.5
